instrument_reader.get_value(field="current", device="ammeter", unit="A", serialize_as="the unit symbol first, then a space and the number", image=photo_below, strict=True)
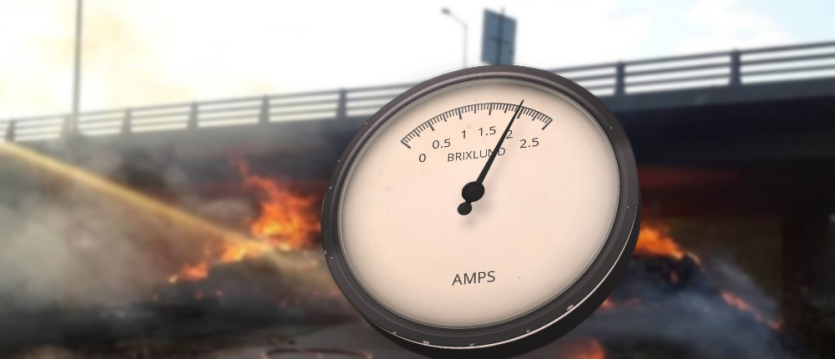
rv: A 2
